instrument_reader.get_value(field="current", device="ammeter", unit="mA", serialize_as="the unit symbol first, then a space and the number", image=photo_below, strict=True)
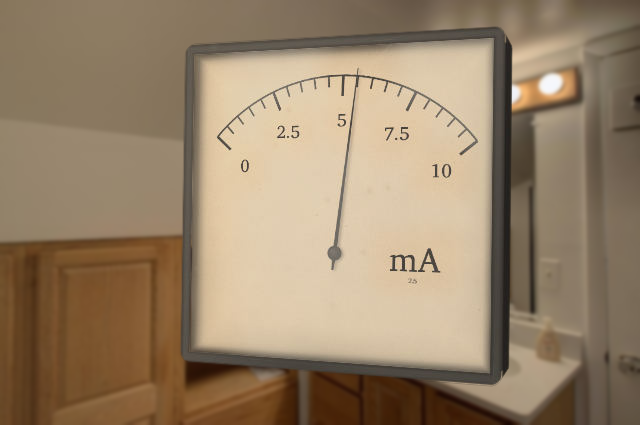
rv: mA 5.5
